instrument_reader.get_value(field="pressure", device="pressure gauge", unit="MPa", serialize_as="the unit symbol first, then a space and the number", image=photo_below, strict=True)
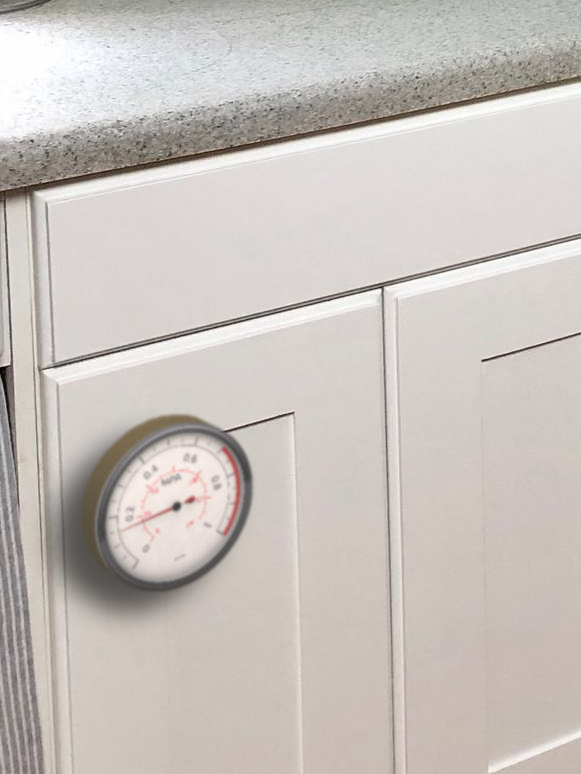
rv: MPa 0.15
